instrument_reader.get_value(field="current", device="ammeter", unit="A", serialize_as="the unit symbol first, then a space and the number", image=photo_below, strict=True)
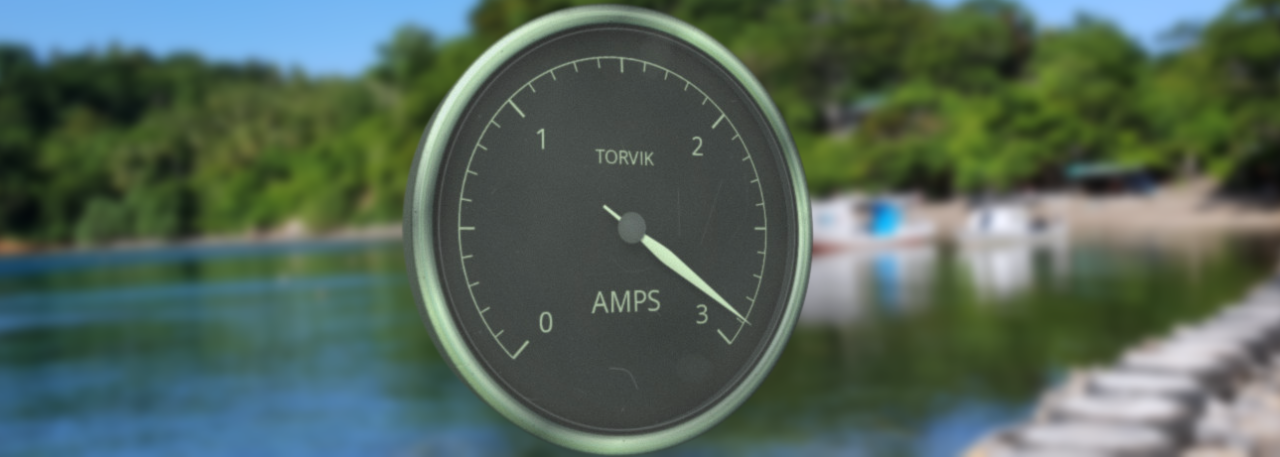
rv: A 2.9
